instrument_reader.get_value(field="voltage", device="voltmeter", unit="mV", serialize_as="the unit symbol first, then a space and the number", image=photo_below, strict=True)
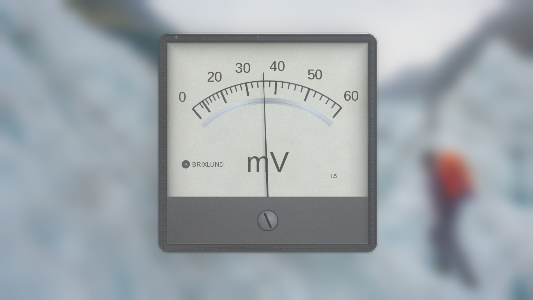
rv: mV 36
